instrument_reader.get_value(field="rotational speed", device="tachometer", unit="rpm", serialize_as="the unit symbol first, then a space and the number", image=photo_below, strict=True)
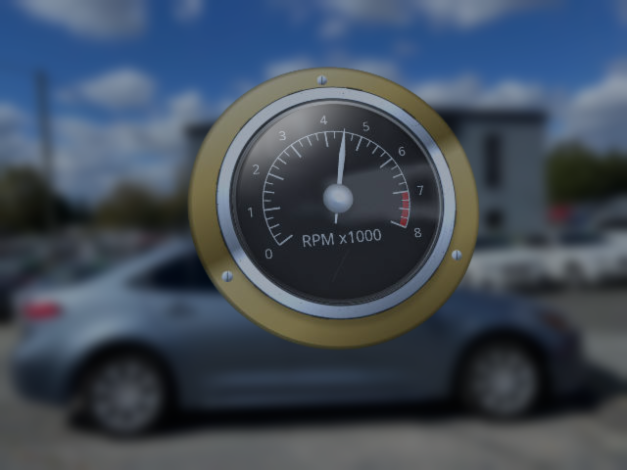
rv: rpm 4500
